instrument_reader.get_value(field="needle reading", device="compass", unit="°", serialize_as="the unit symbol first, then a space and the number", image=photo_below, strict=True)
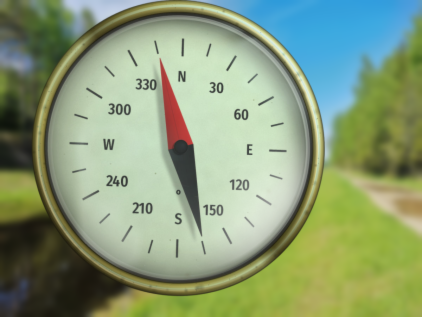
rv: ° 345
